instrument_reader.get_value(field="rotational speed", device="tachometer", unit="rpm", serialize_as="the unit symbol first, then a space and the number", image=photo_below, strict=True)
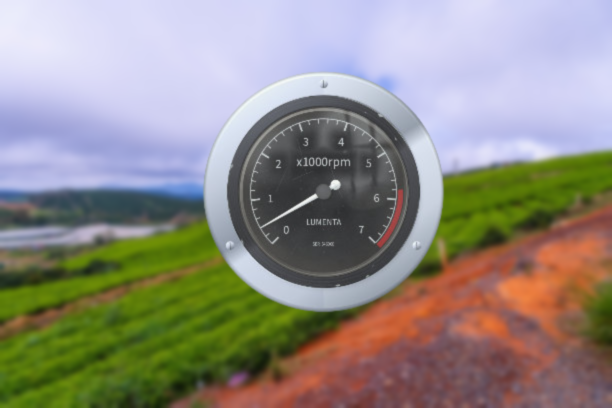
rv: rpm 400
